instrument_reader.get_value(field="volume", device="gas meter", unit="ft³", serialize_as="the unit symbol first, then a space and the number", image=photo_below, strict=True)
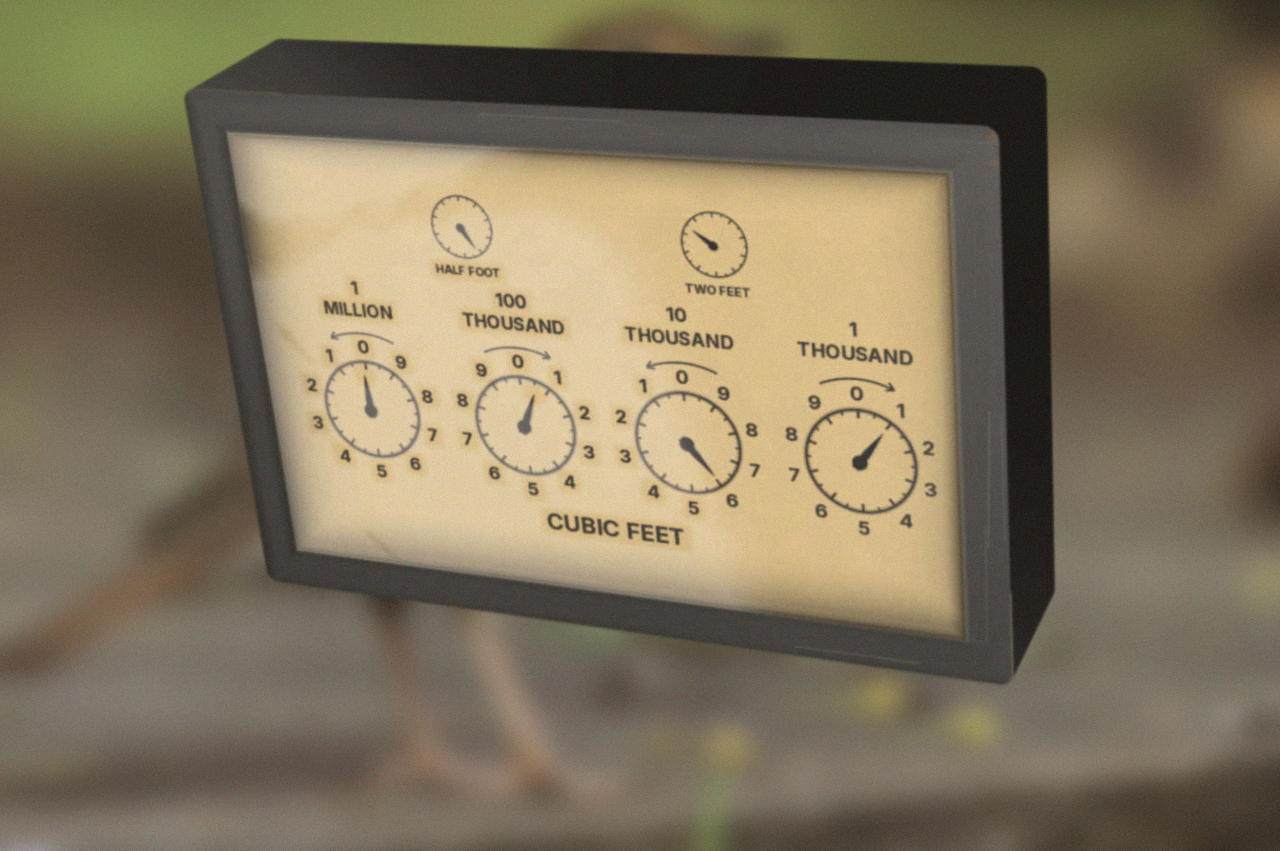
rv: ft³ 6100
